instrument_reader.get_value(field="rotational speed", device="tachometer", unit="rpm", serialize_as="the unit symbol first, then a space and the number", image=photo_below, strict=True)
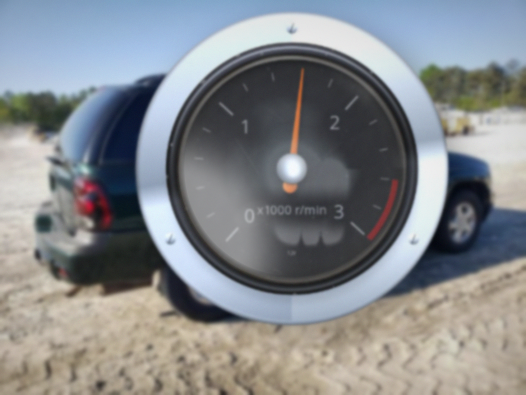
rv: rpm 1600
